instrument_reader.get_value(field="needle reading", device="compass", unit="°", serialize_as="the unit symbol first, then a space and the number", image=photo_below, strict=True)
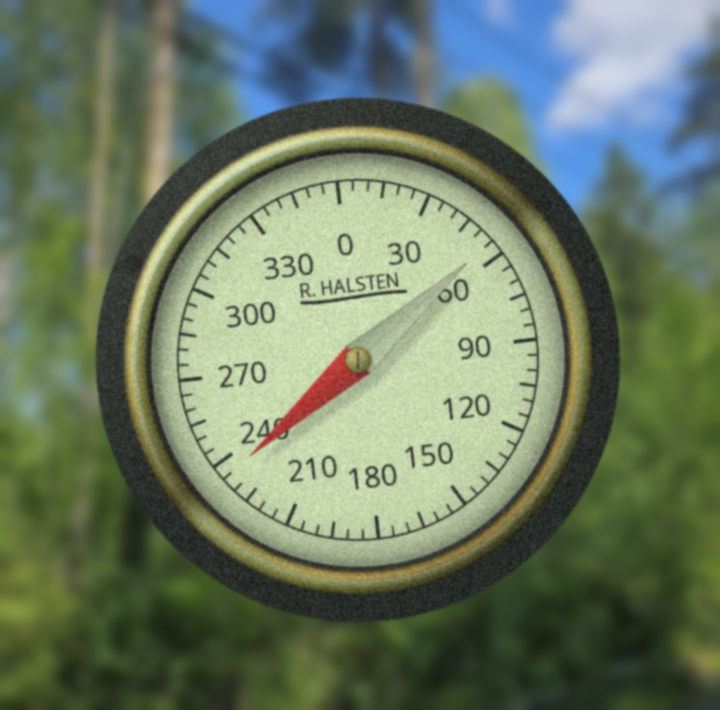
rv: ° 235
